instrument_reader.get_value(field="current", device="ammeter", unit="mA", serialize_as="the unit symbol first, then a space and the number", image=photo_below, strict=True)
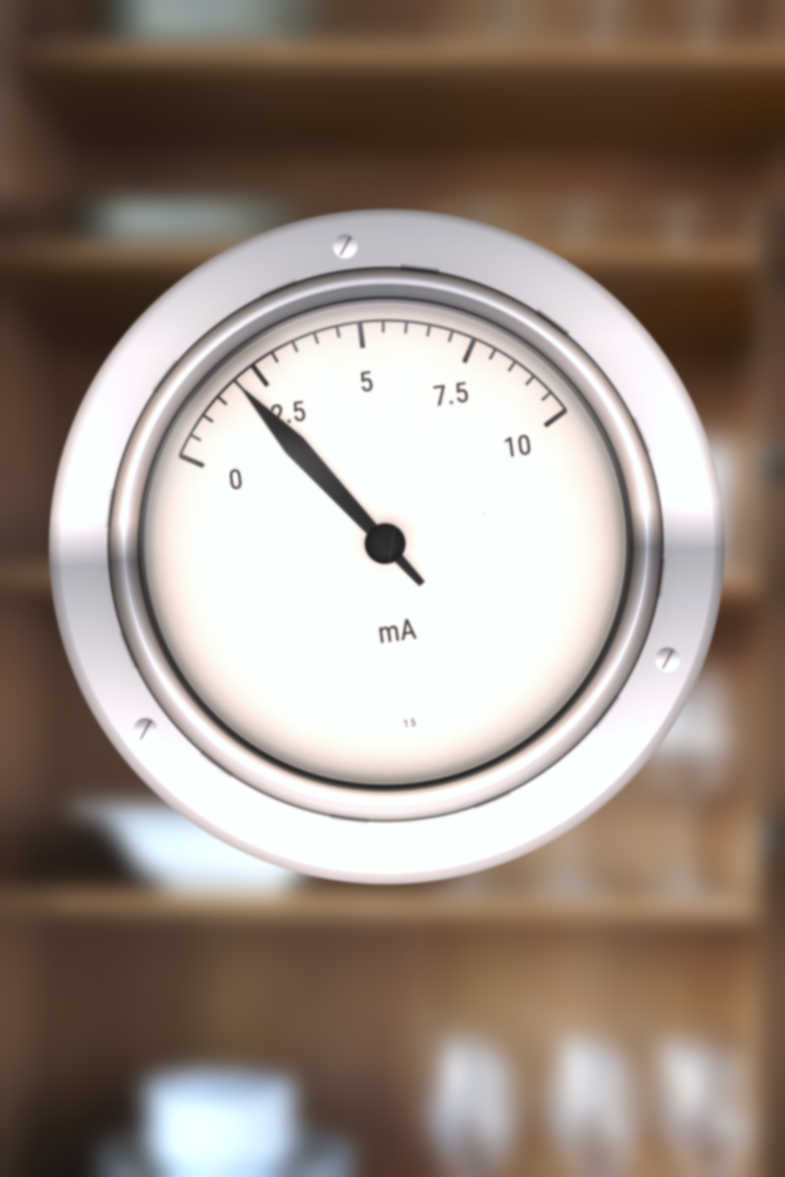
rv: mA 2
